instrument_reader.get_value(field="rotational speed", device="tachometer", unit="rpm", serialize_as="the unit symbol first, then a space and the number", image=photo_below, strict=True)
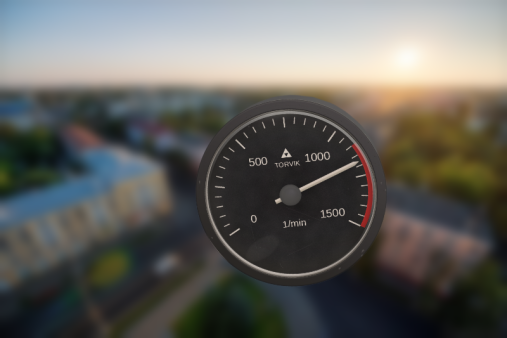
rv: rpm 1175
